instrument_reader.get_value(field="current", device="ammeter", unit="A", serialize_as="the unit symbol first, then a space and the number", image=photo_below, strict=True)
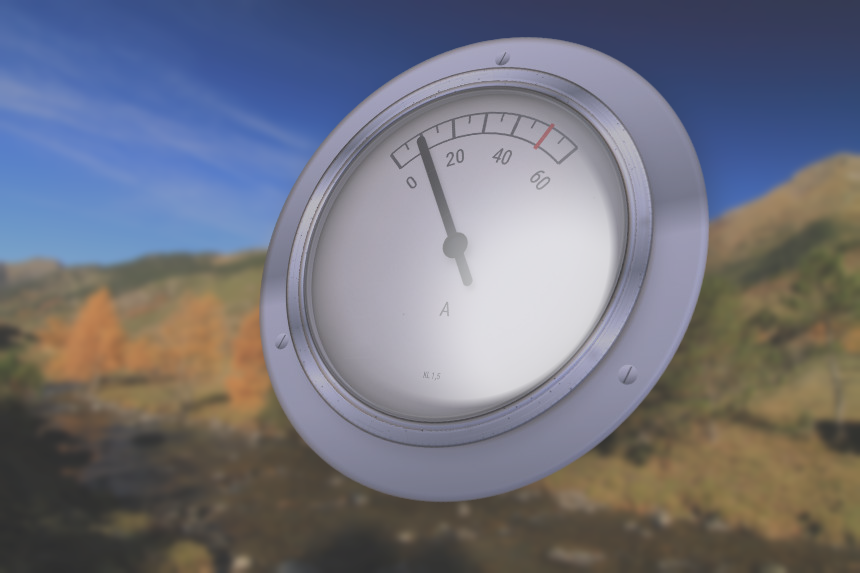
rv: A 10
